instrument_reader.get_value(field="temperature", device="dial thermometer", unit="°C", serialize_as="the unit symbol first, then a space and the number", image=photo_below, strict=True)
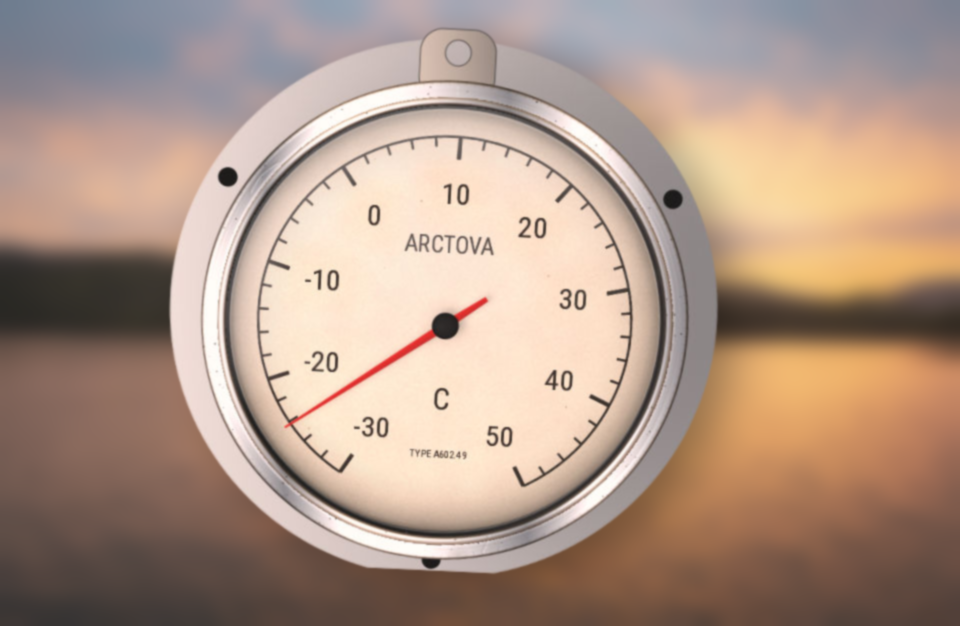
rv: °C -24
